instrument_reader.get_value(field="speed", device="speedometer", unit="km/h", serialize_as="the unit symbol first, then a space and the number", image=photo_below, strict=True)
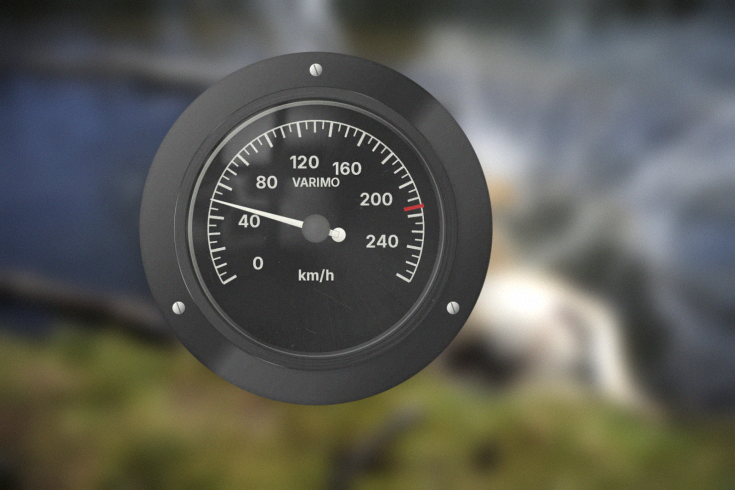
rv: km/h 50
